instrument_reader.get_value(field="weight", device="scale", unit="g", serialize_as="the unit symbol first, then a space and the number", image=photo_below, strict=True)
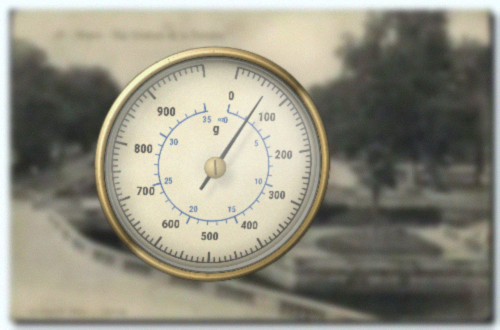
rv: g 60
